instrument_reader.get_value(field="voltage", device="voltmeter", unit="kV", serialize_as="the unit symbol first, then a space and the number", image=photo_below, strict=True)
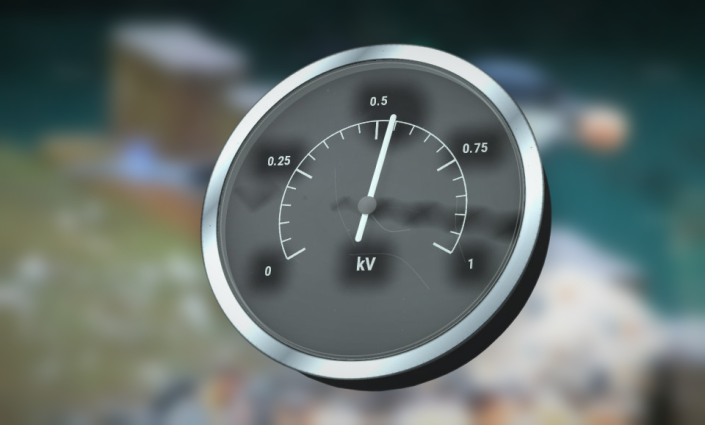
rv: kV 0.55
